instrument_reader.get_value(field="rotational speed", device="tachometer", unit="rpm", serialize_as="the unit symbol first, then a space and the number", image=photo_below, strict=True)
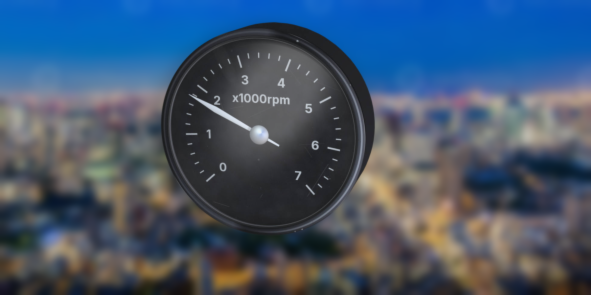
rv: rpm 1800
